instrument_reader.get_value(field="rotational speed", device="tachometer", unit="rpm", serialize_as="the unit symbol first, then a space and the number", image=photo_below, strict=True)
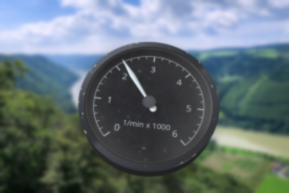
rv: rpm 2200
